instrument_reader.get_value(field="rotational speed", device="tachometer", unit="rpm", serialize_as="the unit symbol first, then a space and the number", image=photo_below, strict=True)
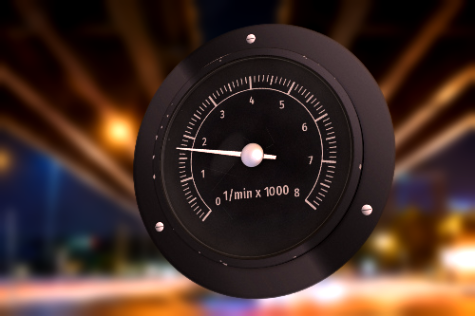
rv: rpm 1700
